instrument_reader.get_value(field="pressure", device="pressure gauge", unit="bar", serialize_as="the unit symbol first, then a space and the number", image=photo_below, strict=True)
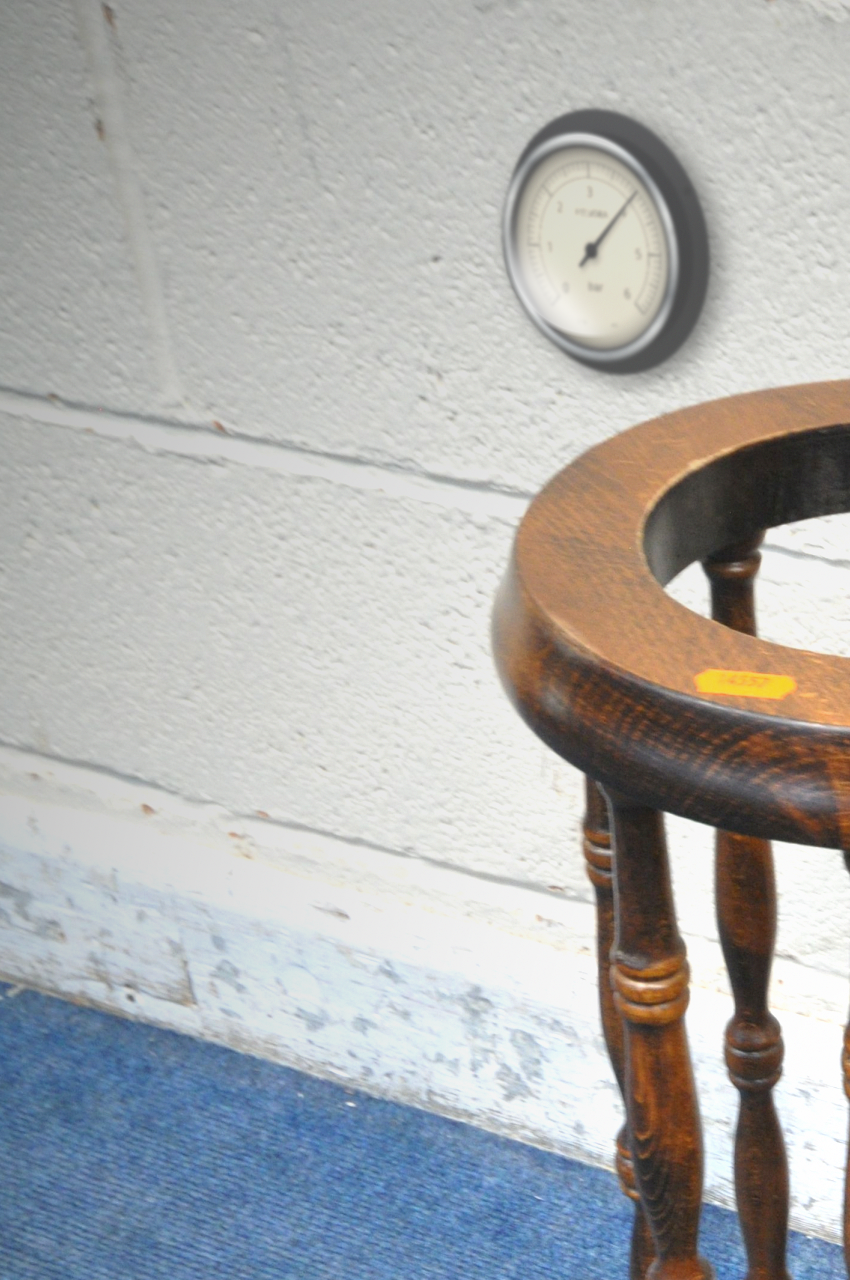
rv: bar 4
